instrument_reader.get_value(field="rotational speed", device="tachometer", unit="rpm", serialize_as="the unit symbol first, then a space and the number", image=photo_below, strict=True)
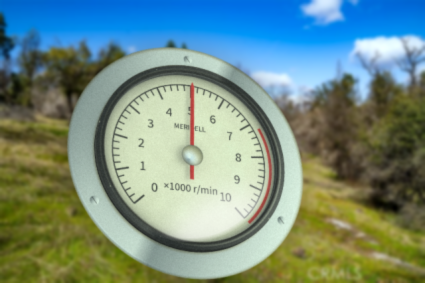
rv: rpm 5000
